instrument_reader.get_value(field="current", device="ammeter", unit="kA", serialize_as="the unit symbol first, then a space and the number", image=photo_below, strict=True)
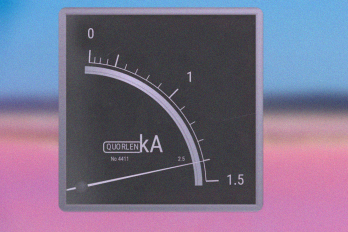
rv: kA 1.4
